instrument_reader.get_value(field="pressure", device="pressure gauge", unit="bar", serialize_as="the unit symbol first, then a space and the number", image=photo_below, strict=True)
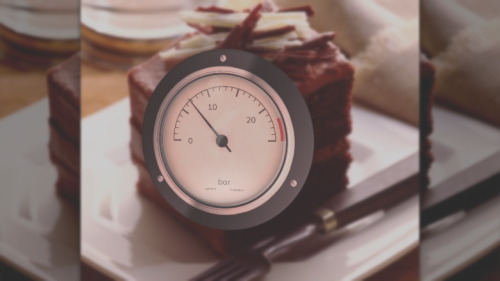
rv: bar 7
